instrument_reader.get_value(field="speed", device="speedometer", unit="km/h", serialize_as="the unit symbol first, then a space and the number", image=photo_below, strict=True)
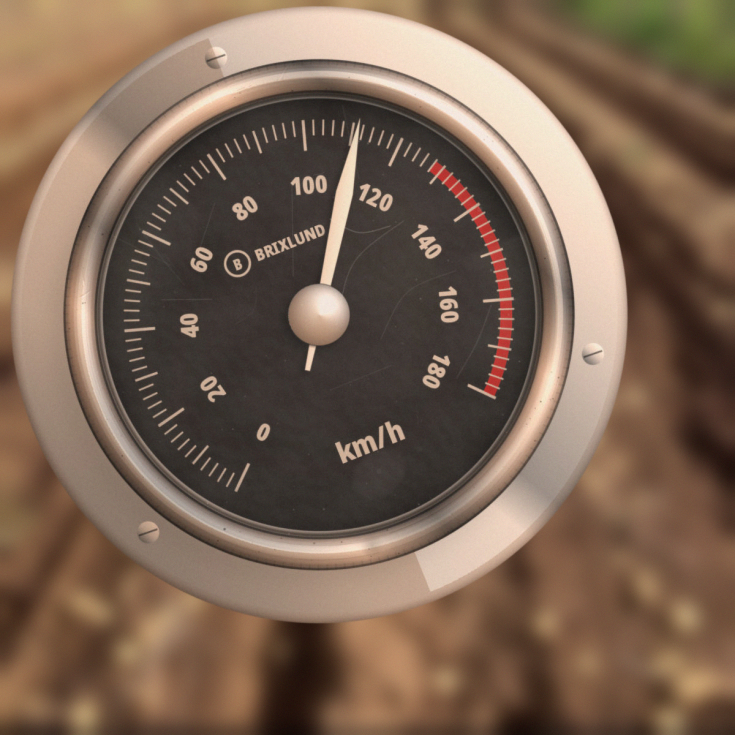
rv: km/h 111
